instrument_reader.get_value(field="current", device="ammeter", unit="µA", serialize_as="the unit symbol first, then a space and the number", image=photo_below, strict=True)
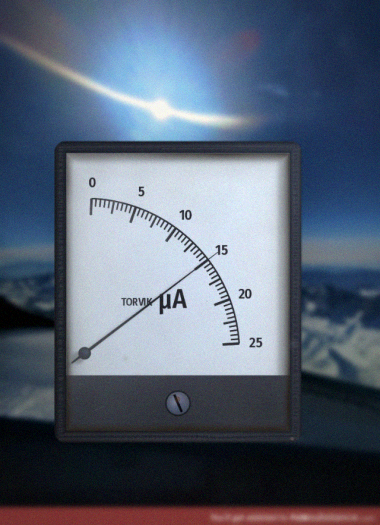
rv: µA 15
